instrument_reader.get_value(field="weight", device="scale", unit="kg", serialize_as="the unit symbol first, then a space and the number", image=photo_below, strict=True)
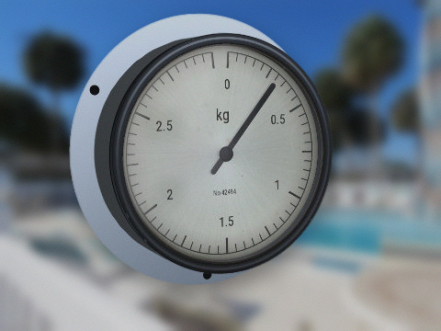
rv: kg 0.3
